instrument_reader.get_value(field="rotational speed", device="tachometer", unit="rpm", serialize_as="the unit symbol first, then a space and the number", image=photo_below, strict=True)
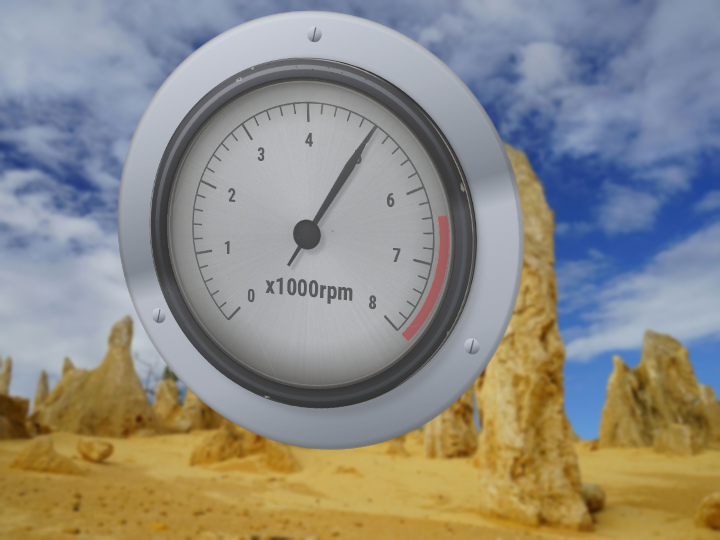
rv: rpm 5000
